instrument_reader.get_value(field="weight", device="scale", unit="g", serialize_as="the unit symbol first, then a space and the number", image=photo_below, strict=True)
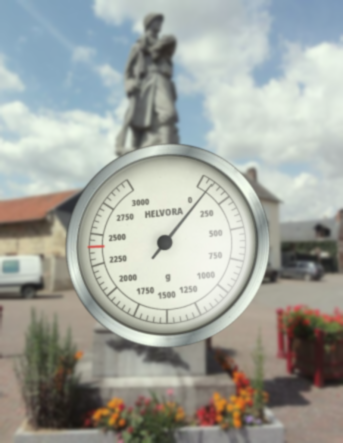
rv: g 100
